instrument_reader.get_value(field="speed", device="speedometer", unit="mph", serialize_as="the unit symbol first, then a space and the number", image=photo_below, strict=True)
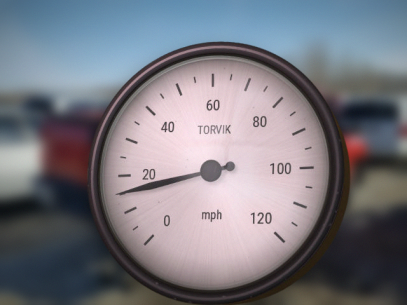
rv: mph 15
